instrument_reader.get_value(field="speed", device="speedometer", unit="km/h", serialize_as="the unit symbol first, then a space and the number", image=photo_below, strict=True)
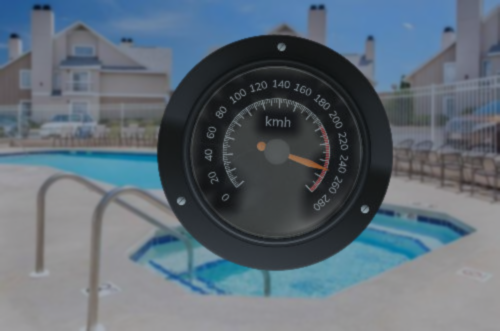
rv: km/h 250
